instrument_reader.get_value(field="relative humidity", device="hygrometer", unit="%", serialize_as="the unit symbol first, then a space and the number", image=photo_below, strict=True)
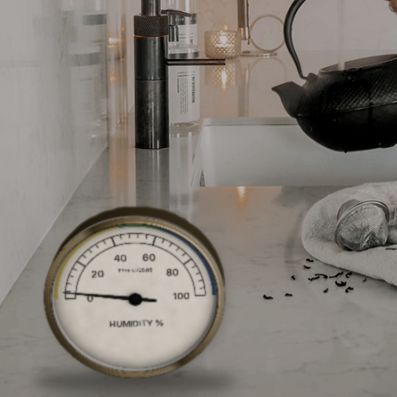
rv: % 4
